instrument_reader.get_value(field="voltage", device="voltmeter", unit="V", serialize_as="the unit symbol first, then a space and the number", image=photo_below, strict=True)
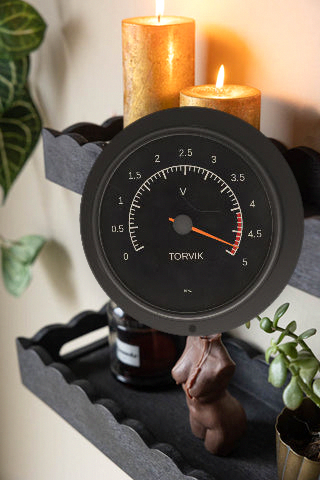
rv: V 4.8
